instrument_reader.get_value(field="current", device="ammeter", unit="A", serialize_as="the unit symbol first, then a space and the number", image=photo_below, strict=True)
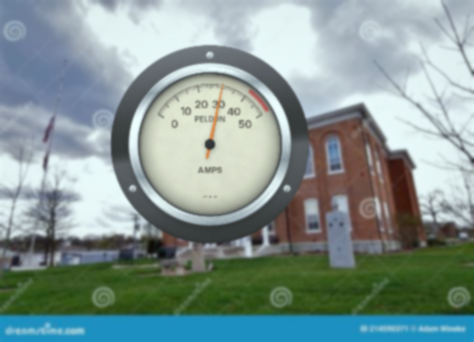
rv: A 30
